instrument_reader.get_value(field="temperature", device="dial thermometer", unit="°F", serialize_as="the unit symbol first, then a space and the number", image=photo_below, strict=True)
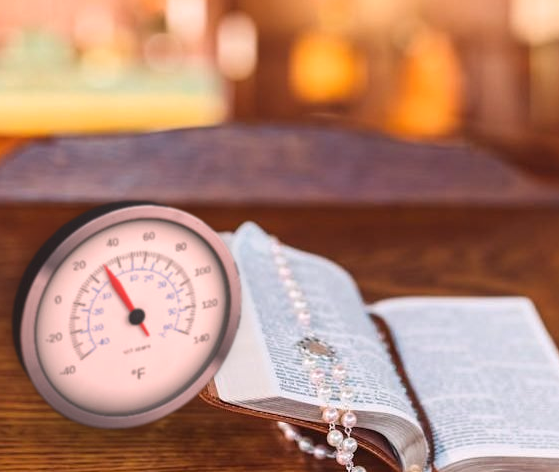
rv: °F 30
